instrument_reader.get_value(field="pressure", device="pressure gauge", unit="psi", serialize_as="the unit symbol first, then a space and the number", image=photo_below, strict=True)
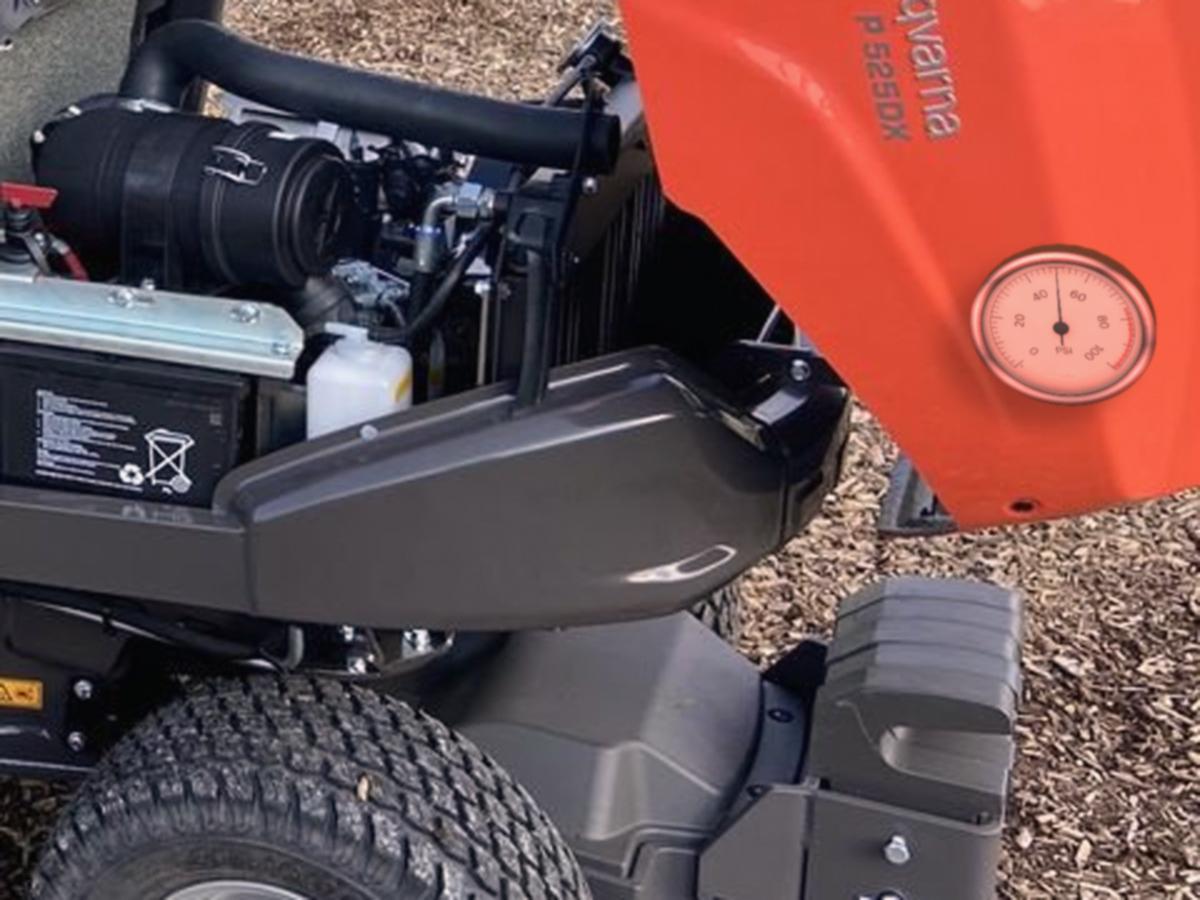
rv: psi 50
